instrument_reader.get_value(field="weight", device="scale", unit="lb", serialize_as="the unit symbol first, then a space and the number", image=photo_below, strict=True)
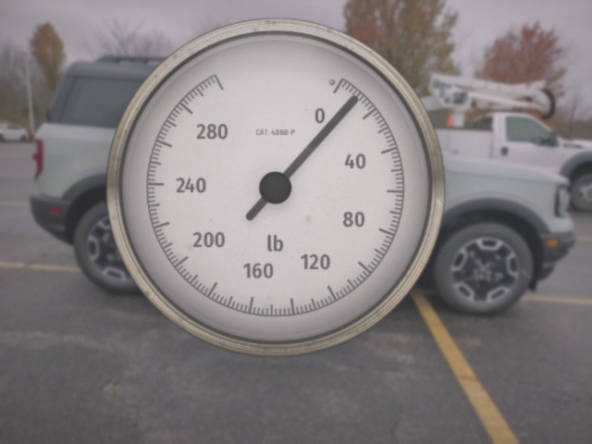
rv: lb 10
